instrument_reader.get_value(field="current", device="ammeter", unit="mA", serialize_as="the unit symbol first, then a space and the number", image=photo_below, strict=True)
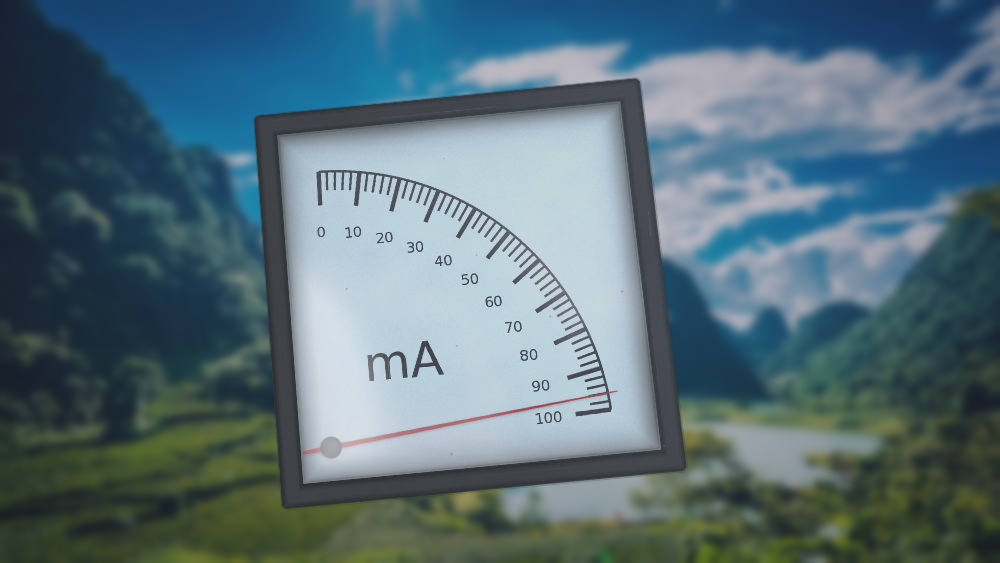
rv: mA 96
